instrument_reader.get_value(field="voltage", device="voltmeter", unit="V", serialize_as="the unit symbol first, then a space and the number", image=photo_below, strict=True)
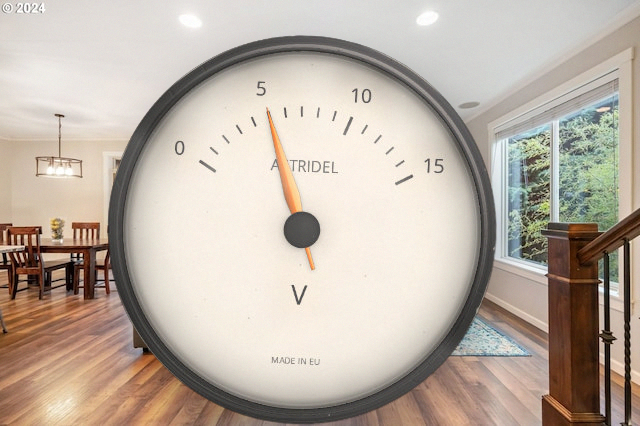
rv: V 5
